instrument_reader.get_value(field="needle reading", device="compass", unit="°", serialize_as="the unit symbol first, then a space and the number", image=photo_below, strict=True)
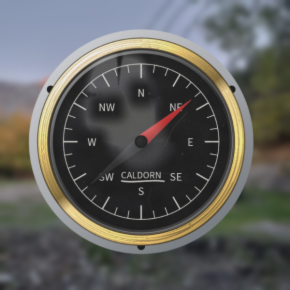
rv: ° 50
